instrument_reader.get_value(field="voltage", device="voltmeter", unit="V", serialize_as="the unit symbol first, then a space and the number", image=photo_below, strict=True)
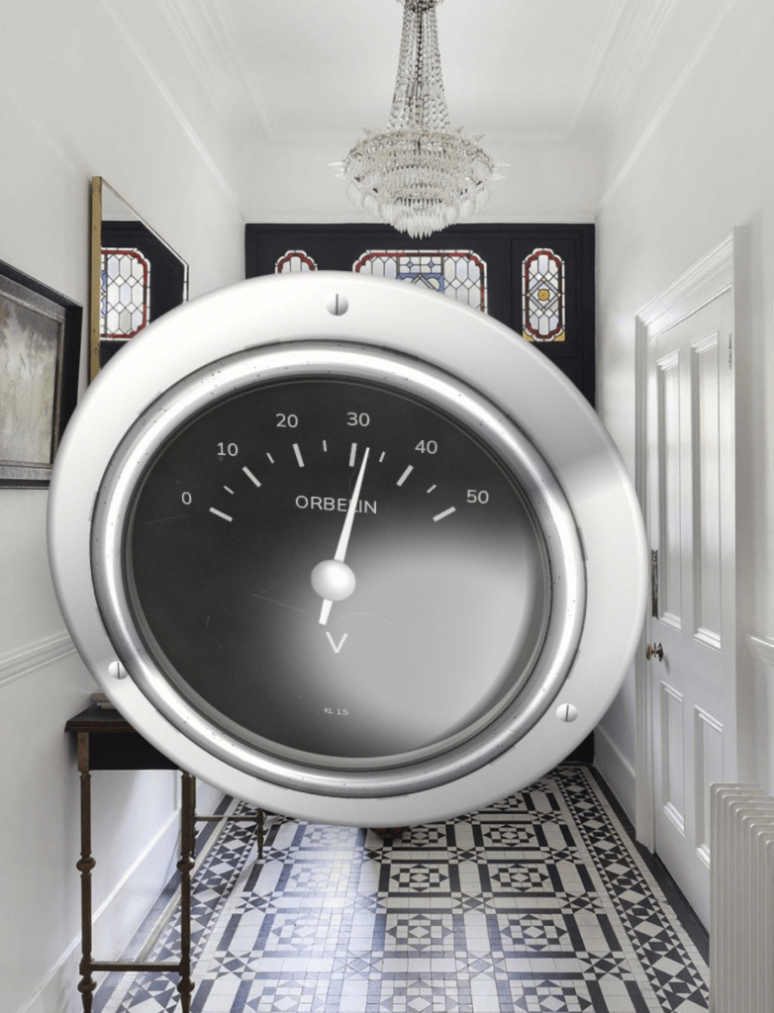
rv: V 32.5
